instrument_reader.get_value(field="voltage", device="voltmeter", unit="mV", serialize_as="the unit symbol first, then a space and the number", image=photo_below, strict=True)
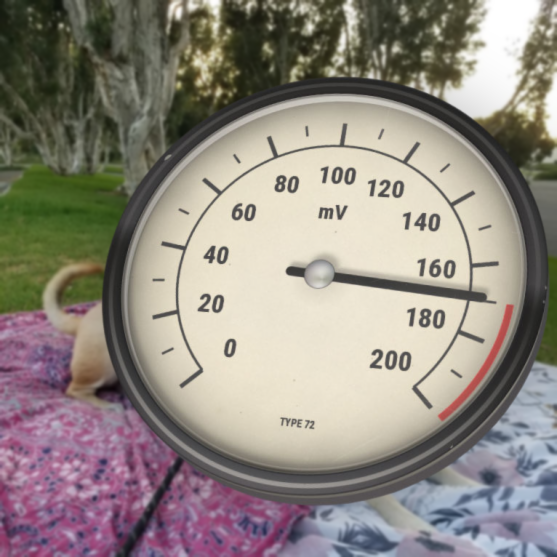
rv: mV 170
